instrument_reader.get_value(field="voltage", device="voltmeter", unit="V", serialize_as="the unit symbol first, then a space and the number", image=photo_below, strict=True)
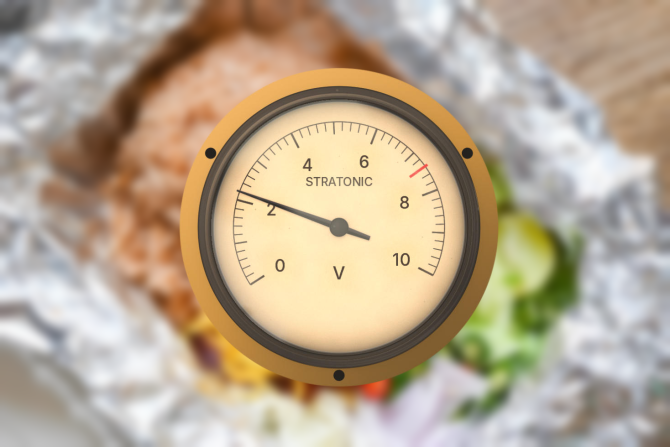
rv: V 2.2
